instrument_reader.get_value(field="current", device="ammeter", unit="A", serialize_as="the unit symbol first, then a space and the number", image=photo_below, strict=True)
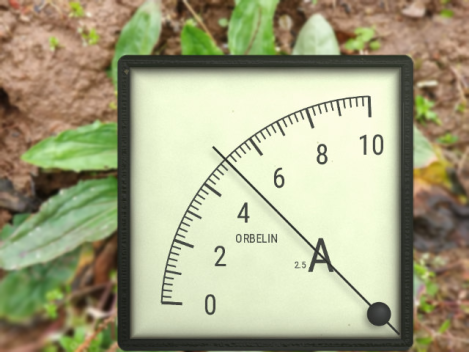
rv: A 5
